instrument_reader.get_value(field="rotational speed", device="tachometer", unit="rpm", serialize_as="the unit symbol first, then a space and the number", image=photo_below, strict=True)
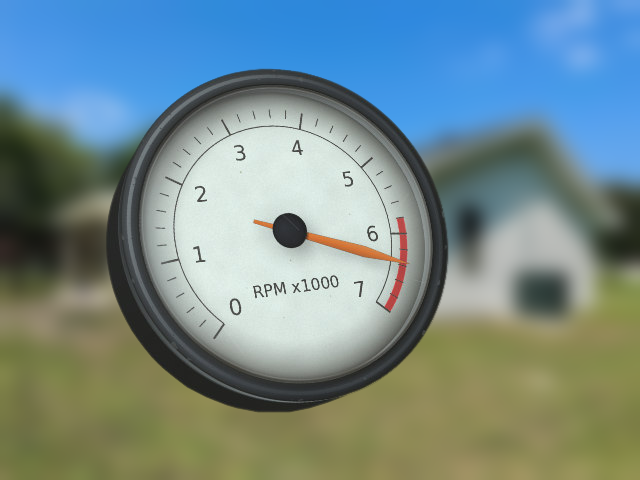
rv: rpm 6400
